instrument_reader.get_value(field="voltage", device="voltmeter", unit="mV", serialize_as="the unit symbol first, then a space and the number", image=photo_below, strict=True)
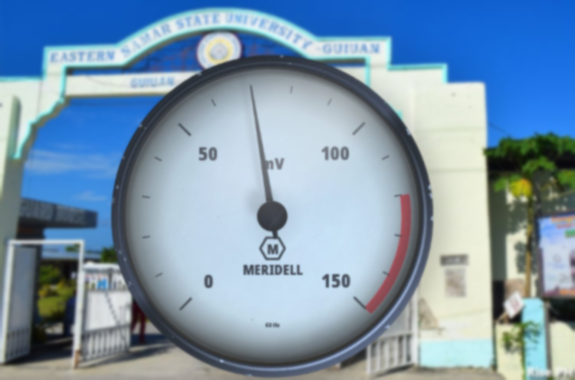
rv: mV 70
